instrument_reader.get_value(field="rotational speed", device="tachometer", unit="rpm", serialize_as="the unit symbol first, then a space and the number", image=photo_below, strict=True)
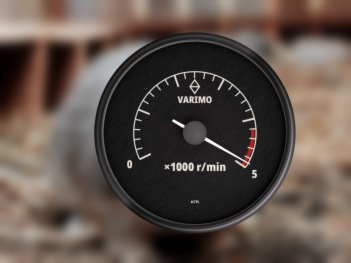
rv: rpm 4900
